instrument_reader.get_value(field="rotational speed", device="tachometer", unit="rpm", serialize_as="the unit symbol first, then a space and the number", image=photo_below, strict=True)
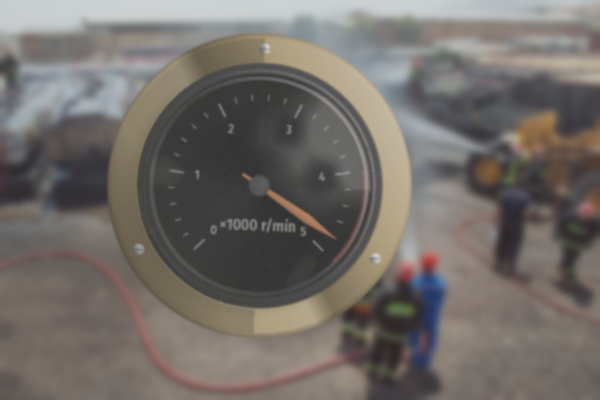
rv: rpm 4800
